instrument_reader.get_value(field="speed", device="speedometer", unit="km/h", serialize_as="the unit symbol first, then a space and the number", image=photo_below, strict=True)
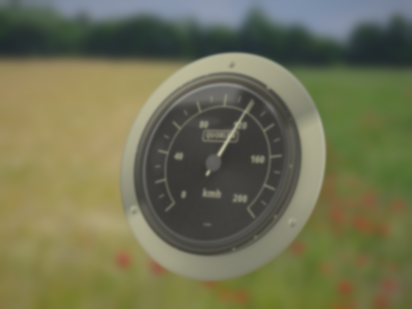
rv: km/h 120
